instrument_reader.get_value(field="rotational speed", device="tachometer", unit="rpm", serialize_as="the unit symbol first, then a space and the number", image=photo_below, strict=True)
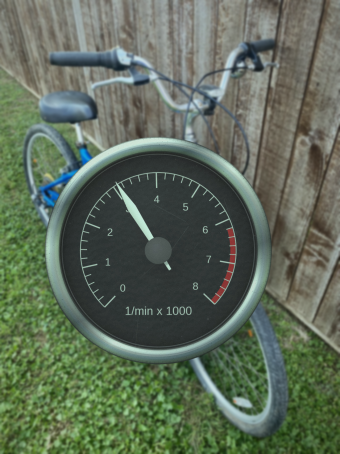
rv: rpm 3100
